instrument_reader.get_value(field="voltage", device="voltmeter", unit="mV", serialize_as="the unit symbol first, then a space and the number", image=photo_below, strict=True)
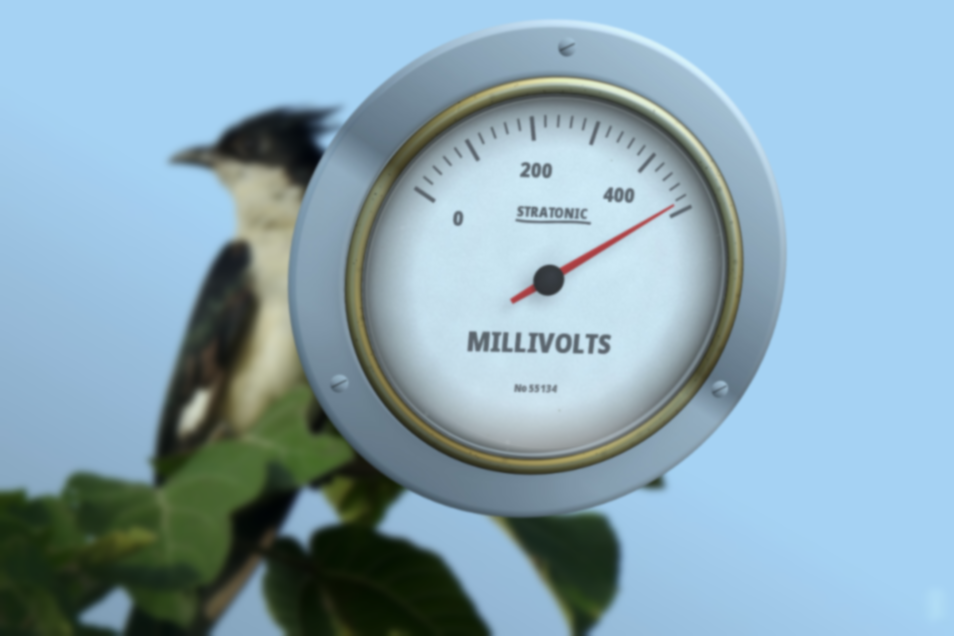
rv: mV 480
